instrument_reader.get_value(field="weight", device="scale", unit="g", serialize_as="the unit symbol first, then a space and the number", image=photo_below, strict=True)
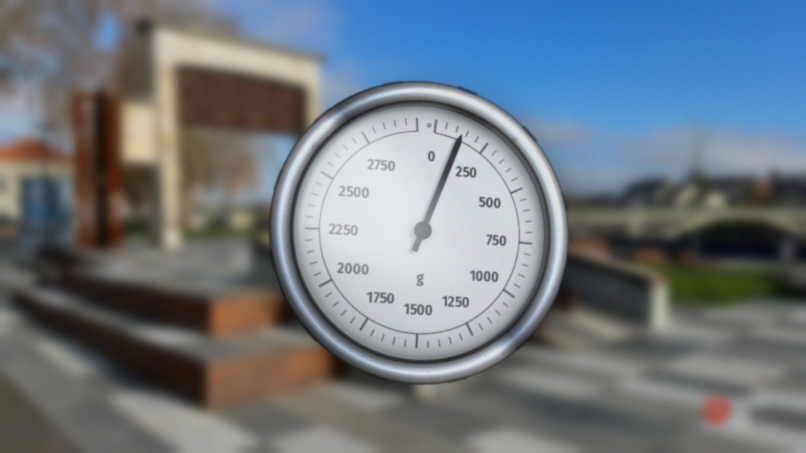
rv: g 125
